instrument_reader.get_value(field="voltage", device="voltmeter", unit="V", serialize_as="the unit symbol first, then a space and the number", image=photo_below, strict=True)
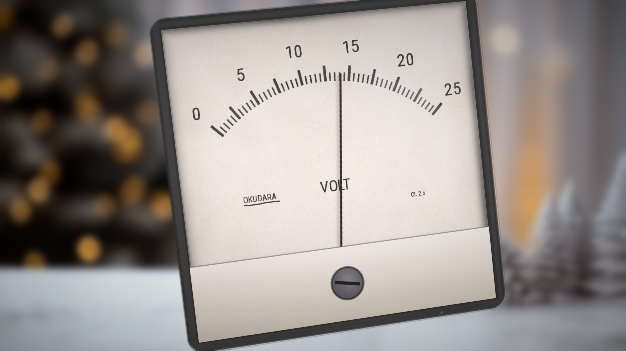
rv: V 14
